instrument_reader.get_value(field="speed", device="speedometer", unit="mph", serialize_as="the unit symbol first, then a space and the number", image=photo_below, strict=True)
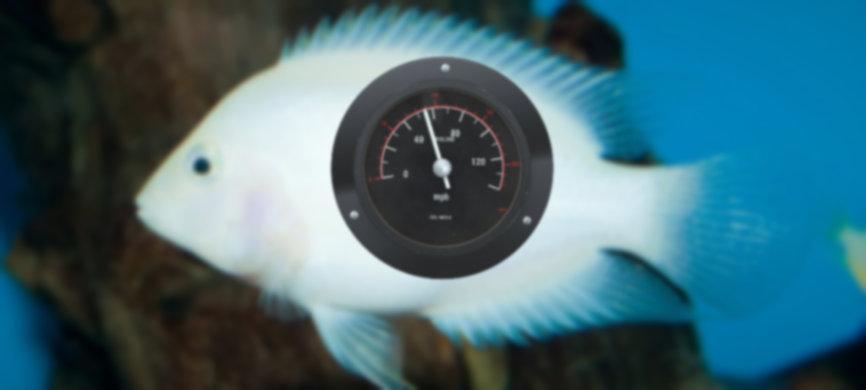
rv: mph 55
